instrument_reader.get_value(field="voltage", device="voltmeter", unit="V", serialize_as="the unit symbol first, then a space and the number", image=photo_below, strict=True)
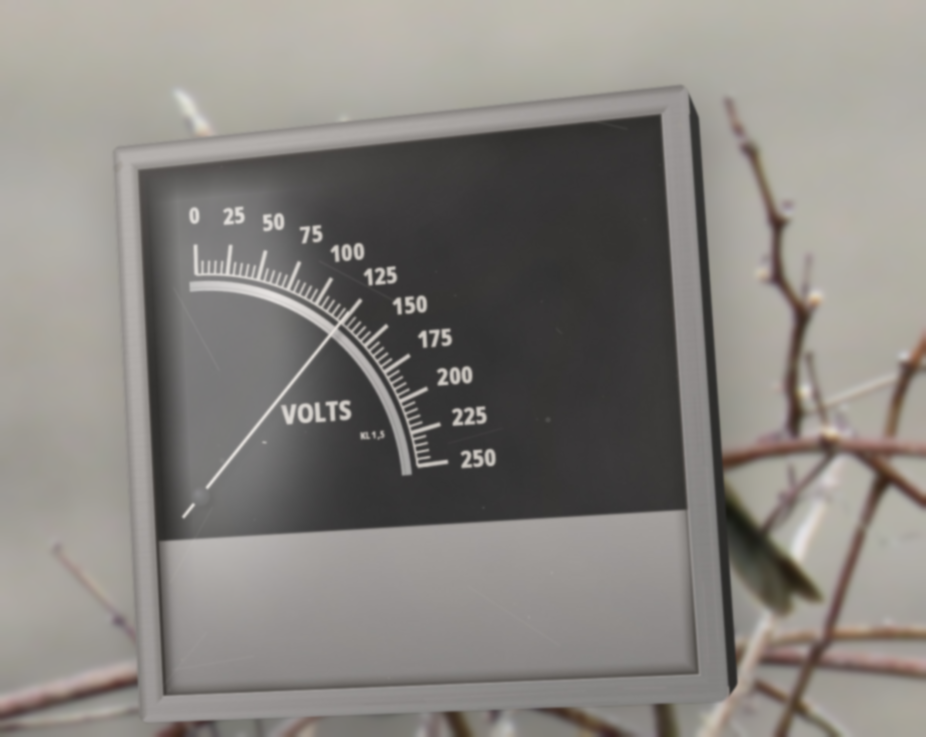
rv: V 125
